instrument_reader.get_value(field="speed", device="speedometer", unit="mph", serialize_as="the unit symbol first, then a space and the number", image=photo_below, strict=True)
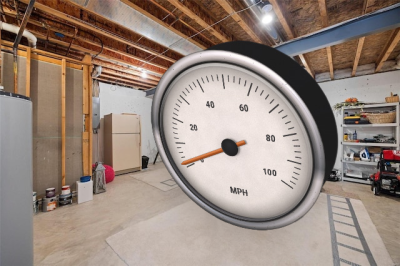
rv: mph 2
